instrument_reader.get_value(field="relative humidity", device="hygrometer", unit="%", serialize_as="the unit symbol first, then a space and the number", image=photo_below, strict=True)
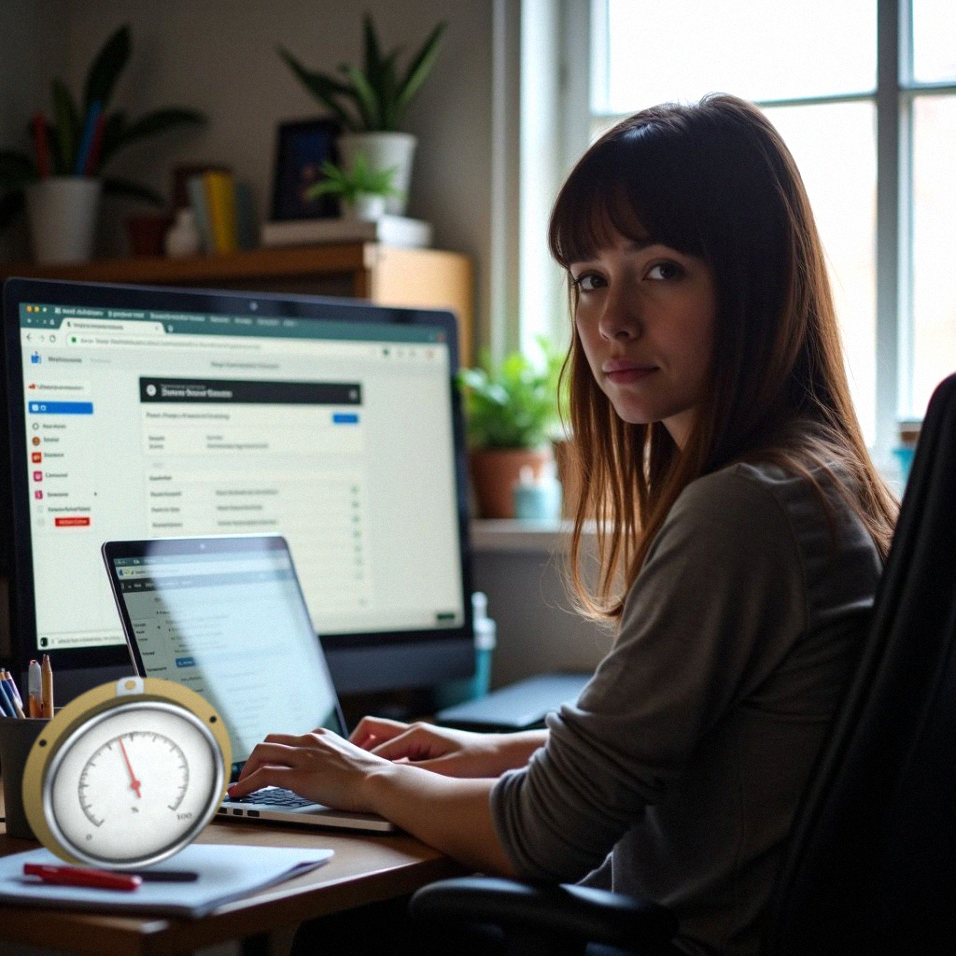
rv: % 45
